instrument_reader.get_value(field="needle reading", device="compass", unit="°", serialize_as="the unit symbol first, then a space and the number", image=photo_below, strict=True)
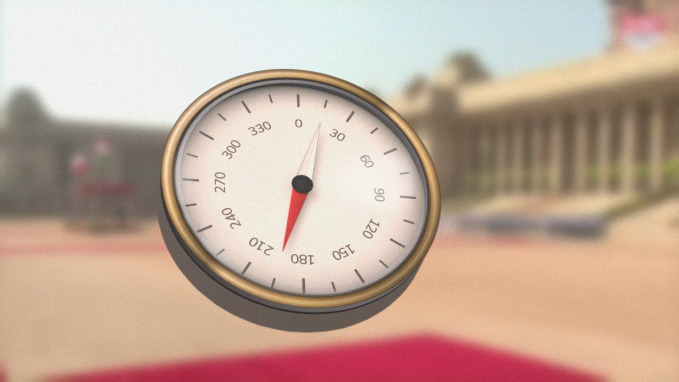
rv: ° 195
